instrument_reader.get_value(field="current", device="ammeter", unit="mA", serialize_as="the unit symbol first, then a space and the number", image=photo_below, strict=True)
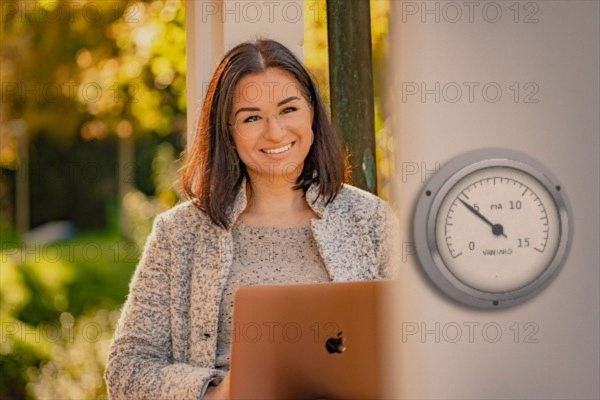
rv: mA 4.5
